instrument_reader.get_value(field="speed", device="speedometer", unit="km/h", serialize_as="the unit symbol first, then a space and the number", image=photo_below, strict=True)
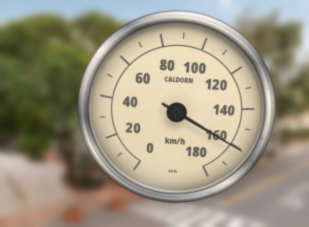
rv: km/h 160
